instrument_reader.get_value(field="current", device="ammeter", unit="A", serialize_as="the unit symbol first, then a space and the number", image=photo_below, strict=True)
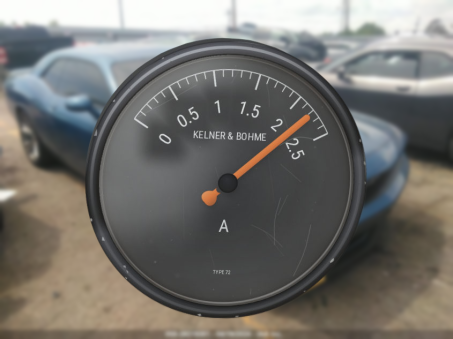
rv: A 2.2
